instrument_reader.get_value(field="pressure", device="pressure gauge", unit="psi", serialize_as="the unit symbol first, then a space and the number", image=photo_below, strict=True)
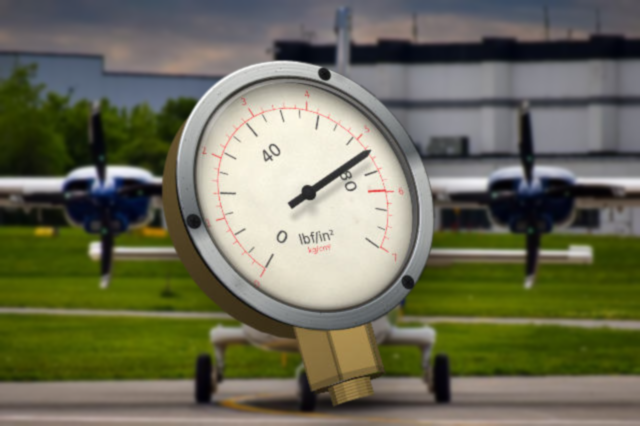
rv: psi 75
